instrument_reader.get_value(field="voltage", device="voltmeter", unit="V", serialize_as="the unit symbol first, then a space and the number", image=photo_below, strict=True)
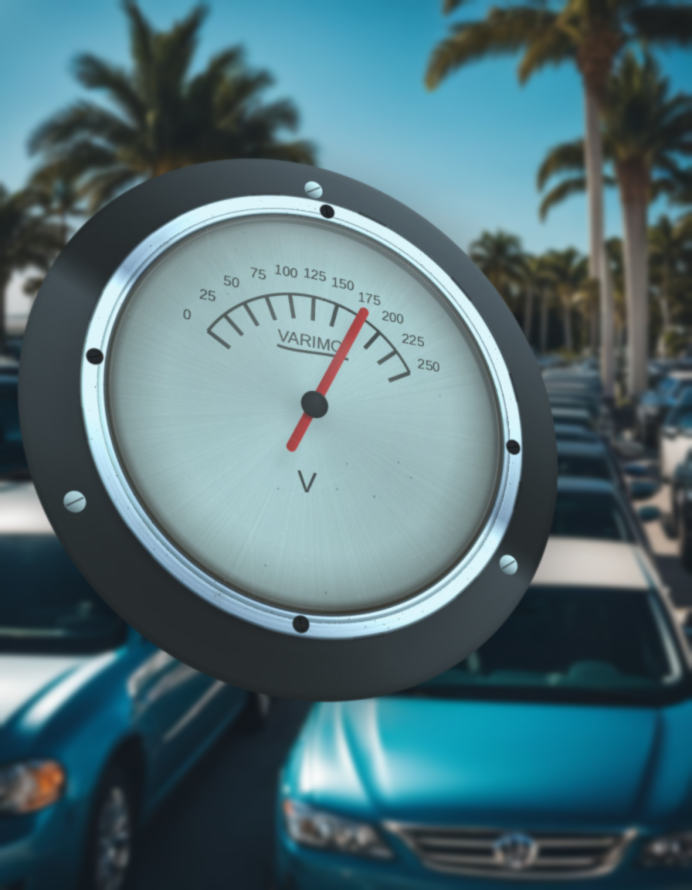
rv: V 175
